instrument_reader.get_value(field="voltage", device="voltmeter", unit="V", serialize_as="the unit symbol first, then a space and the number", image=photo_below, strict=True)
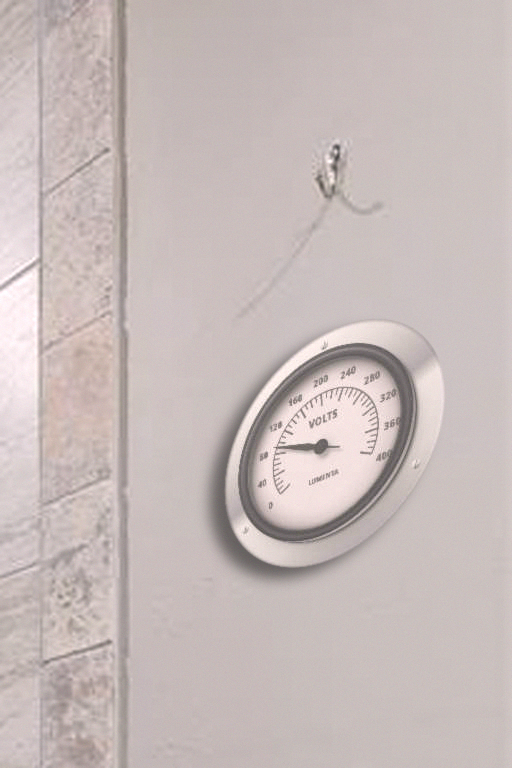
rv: V 90
